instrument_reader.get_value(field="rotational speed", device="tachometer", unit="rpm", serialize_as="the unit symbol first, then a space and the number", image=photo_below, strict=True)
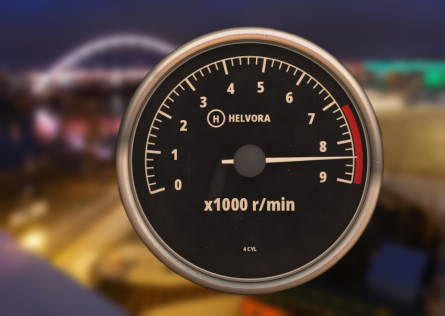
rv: rpm 8400
